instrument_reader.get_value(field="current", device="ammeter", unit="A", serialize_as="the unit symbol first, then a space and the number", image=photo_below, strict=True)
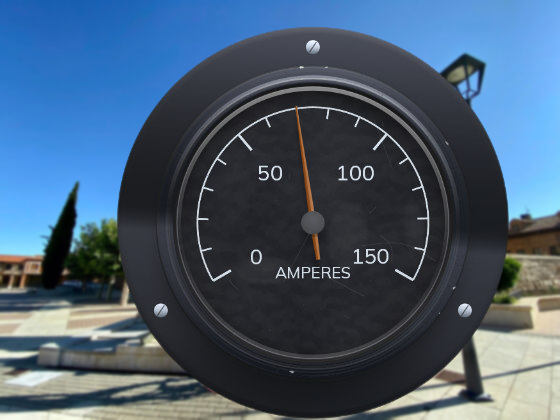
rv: A 70
